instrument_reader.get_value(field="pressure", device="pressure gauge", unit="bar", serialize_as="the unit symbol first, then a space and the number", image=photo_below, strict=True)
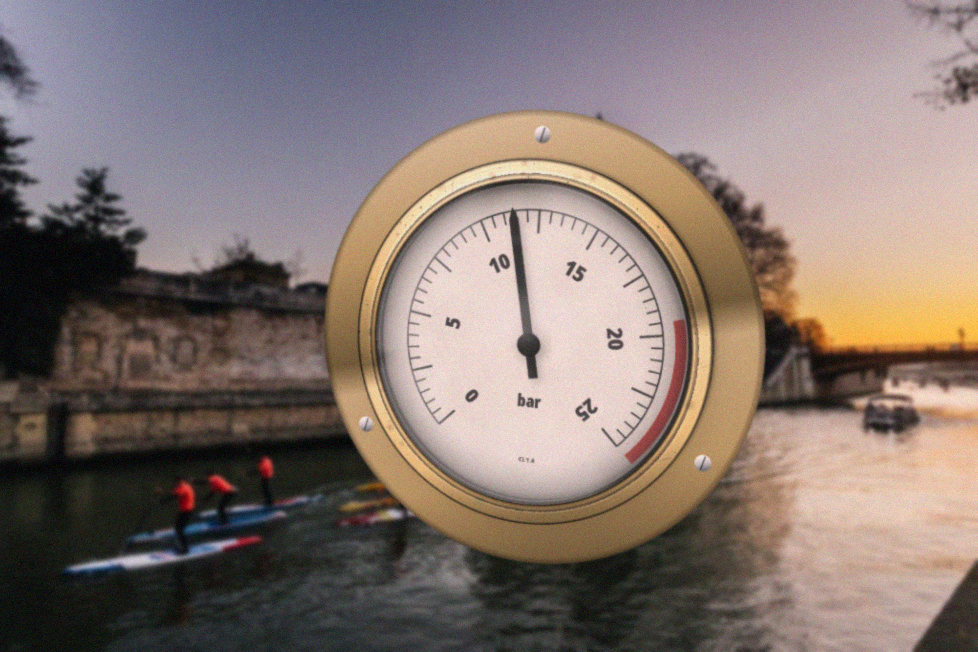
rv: bar 11.5
